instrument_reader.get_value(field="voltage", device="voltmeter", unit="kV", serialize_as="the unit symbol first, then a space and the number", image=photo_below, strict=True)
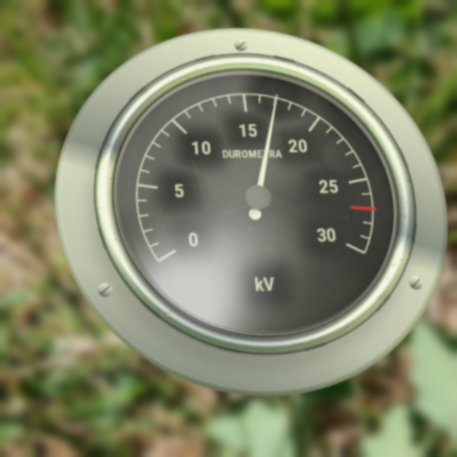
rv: kV 17
